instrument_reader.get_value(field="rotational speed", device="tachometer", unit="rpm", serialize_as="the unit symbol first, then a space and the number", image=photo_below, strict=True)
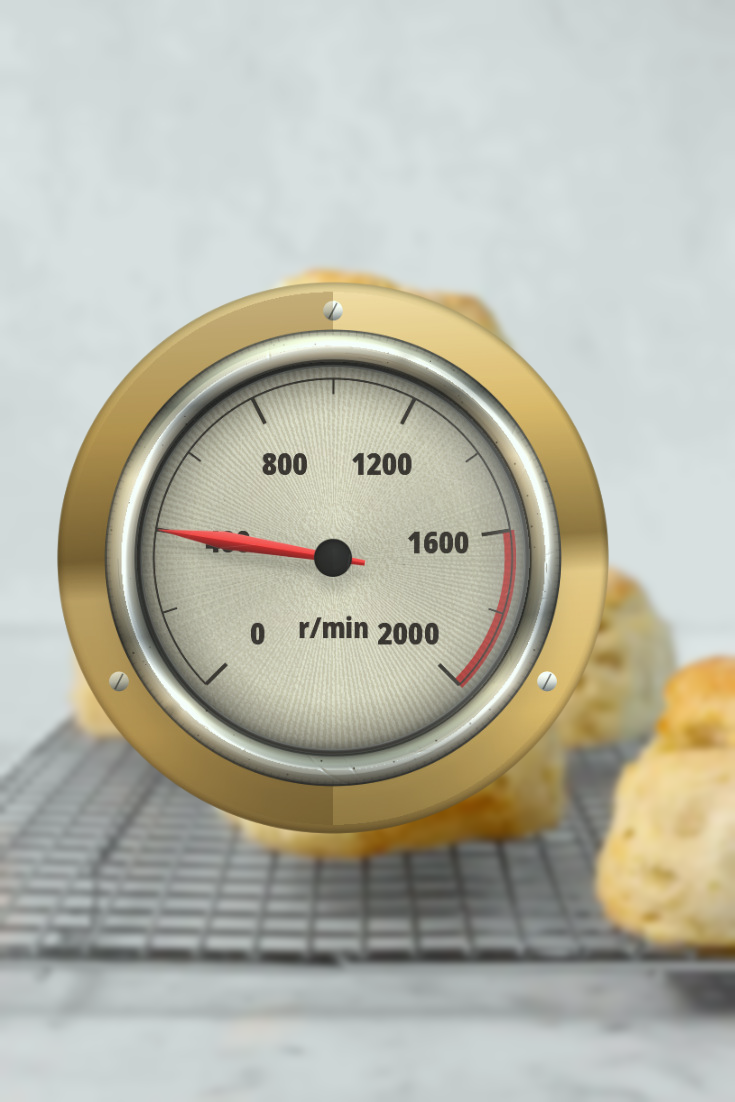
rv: rpm 400
